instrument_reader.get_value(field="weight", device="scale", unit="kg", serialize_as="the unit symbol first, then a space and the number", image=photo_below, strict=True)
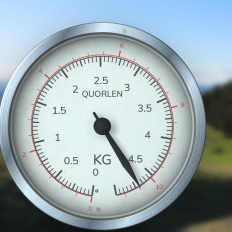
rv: kg 4.7
